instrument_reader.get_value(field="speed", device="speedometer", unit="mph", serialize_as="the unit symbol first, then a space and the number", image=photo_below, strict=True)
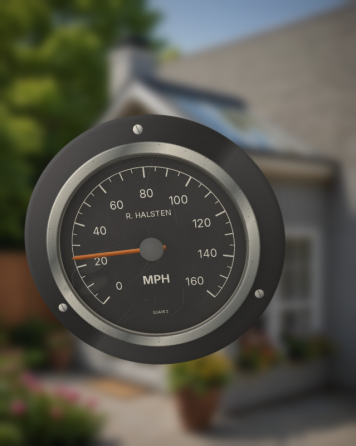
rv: mph 25
